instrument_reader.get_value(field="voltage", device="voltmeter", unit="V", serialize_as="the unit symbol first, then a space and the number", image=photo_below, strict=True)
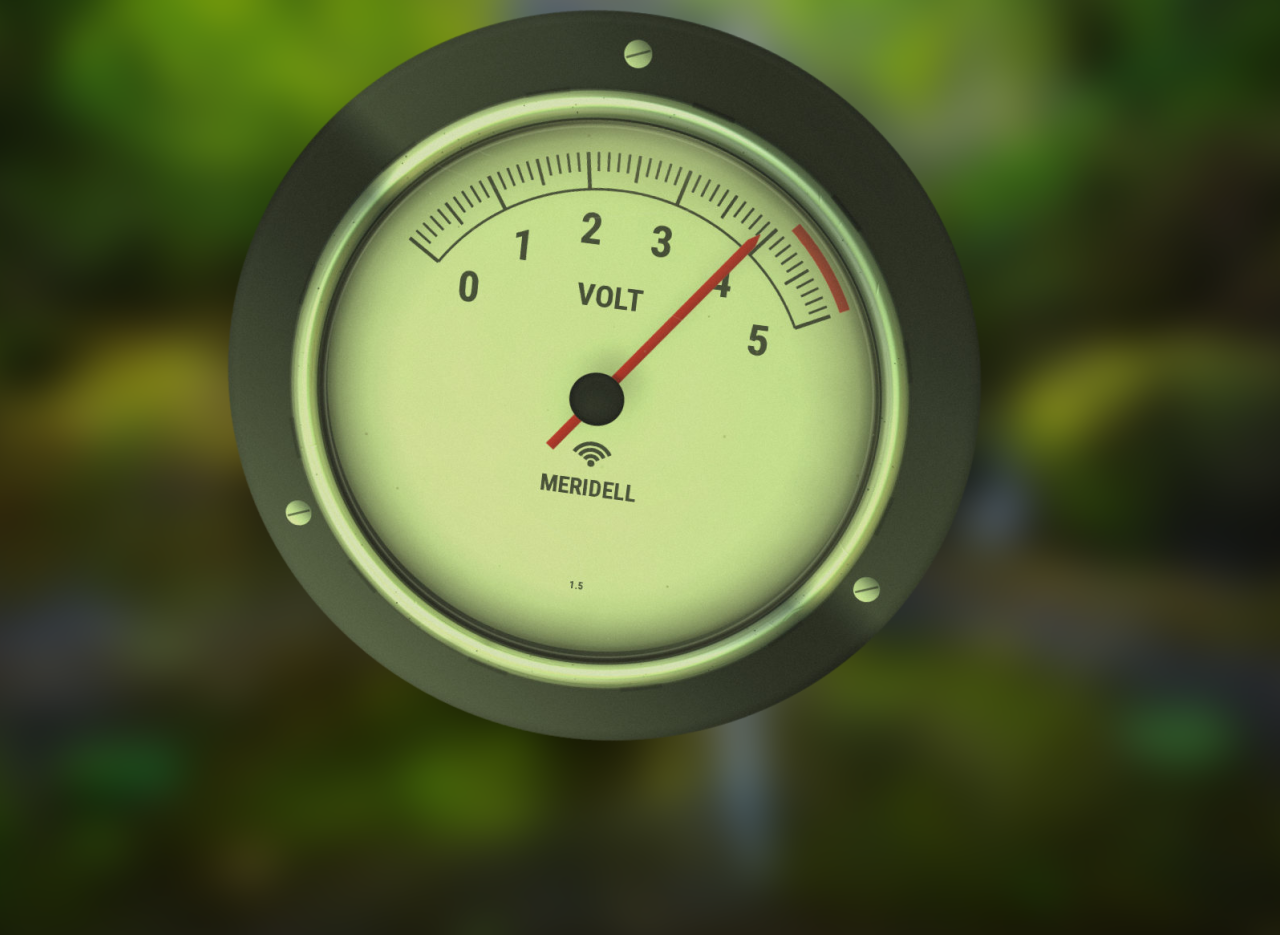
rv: V 3.9
